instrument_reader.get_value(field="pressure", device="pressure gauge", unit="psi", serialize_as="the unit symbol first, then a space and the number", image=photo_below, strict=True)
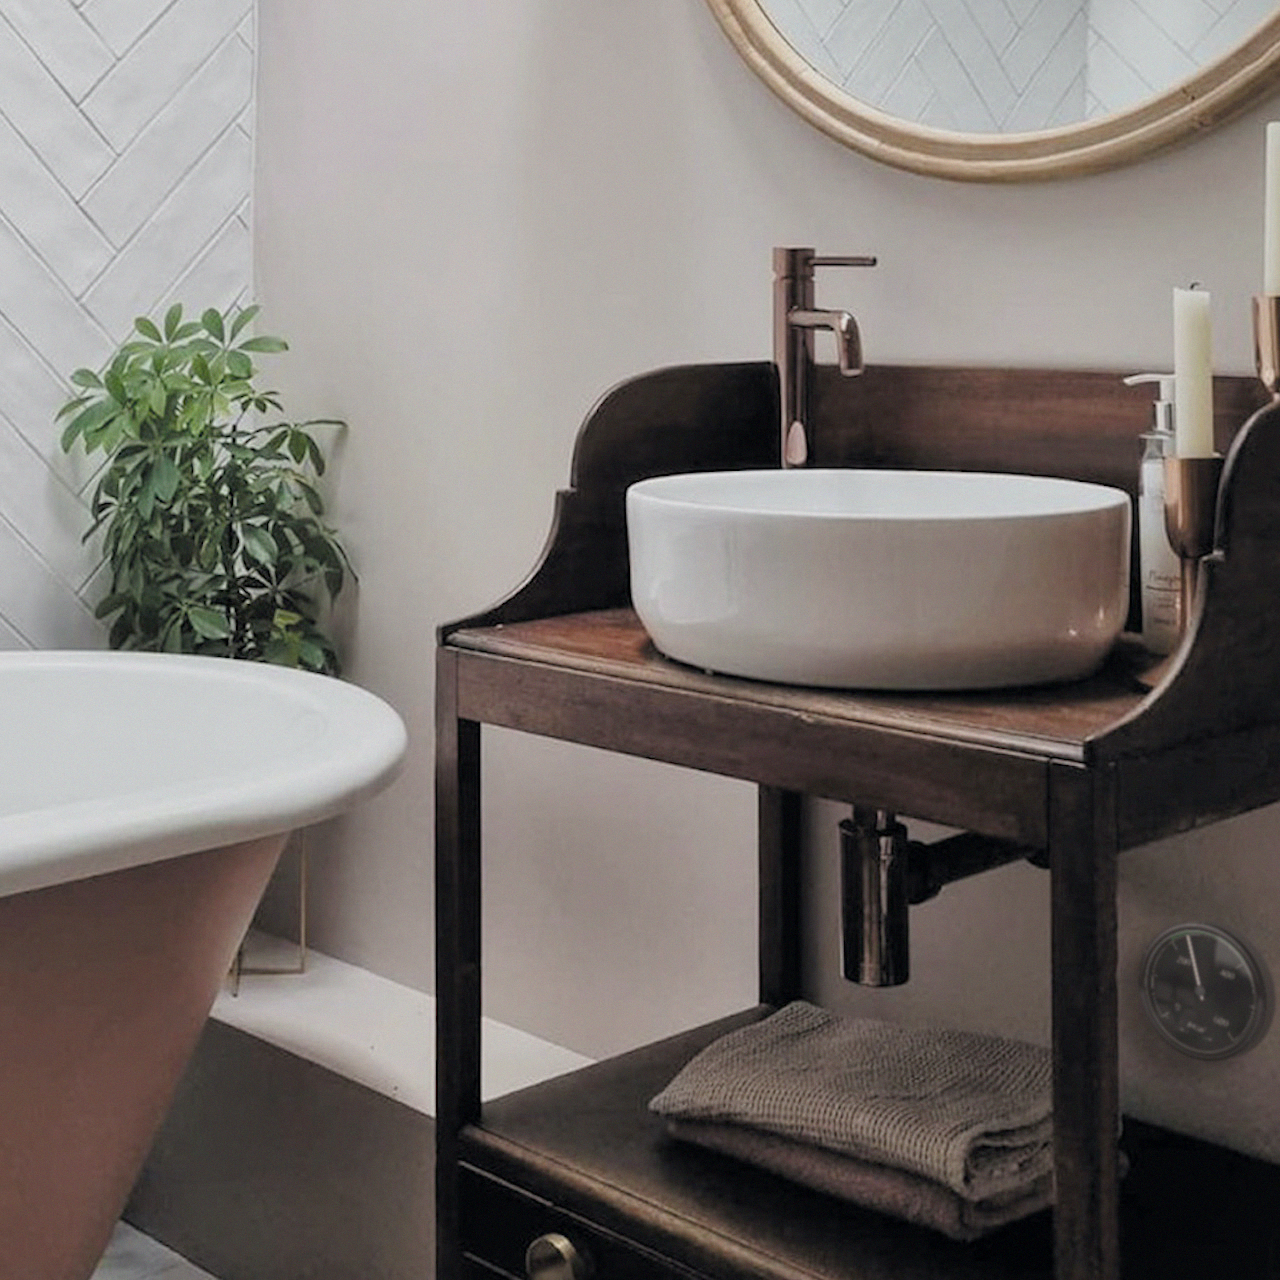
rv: psi 250
